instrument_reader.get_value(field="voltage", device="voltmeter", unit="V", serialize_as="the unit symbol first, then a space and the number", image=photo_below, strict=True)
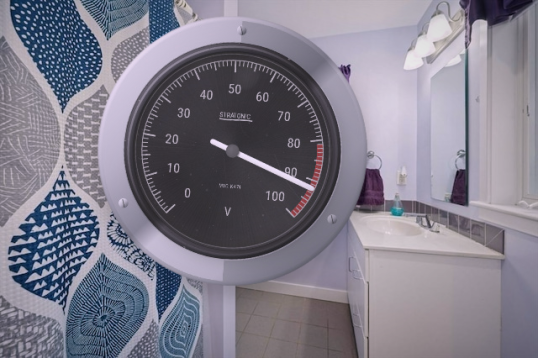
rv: V 92
